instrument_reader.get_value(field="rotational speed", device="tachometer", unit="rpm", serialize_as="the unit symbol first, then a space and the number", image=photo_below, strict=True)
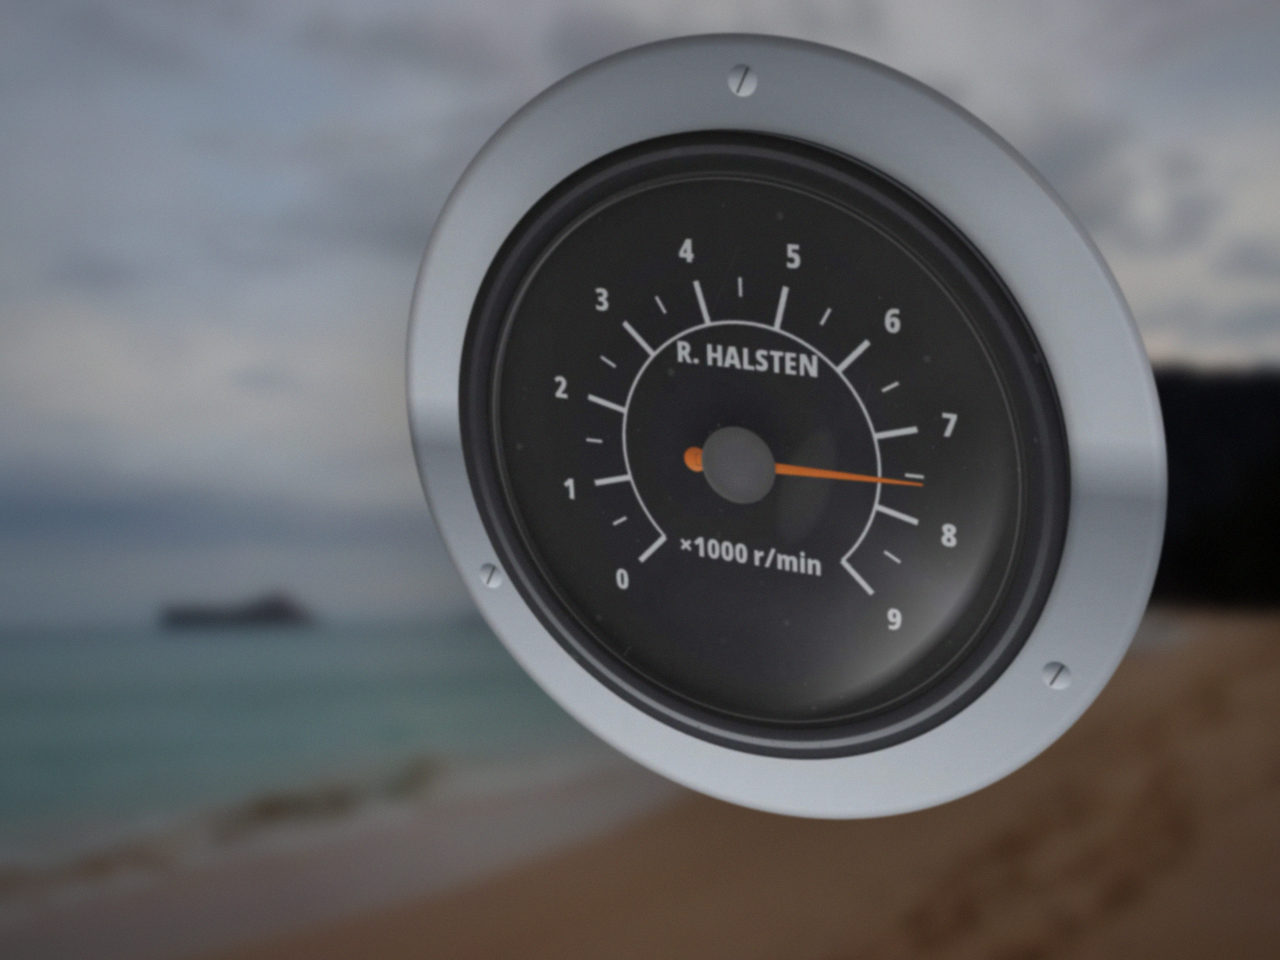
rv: rpm 7500
